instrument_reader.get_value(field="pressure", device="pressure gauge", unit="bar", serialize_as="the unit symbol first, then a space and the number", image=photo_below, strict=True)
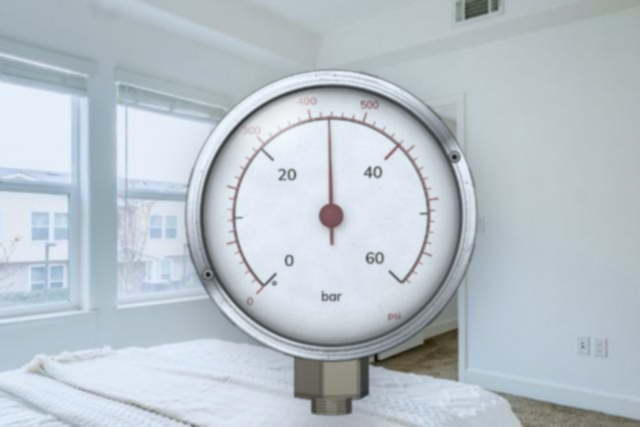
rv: bar 30
